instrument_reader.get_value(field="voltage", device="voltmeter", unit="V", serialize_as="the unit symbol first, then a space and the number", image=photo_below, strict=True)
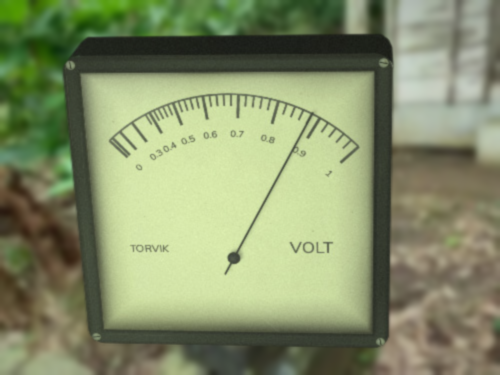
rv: V 0.88
